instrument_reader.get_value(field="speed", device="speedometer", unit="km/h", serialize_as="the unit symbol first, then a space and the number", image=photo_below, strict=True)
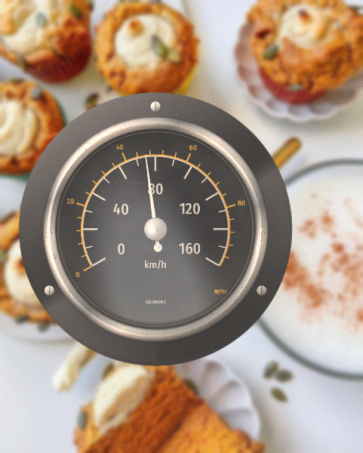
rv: km/h 75
